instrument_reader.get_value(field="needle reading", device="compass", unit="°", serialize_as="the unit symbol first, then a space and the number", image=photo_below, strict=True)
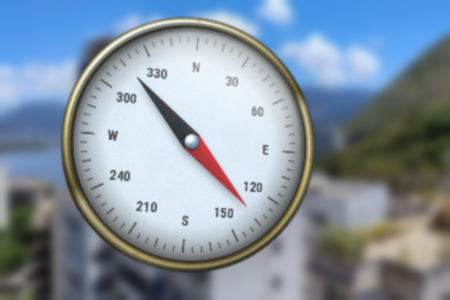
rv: ° 135
